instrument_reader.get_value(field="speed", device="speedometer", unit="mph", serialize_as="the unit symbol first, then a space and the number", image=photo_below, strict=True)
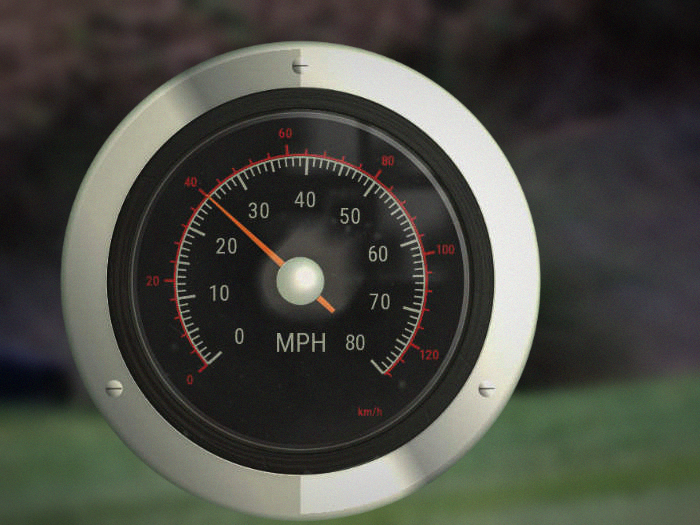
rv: mph 25
